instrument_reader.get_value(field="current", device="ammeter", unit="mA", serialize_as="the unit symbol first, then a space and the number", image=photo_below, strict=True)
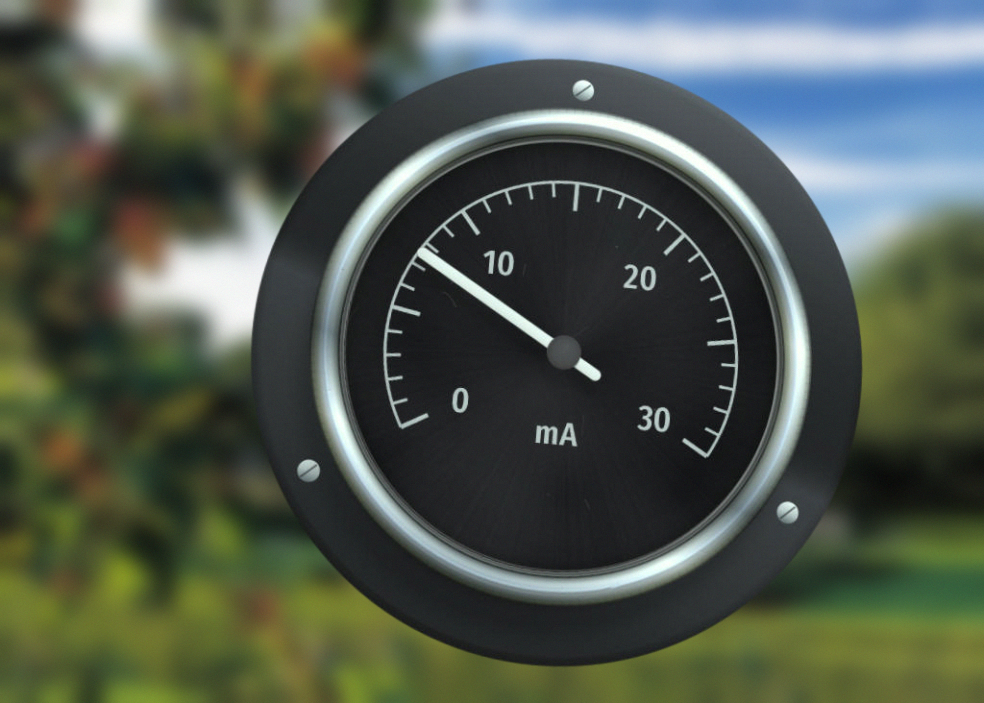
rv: mA 7.5
